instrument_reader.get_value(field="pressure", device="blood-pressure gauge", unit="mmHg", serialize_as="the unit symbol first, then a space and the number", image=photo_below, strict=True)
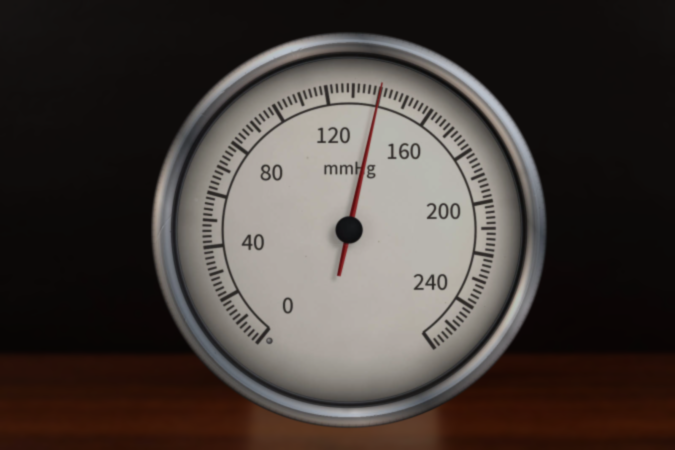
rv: mmHg 140
